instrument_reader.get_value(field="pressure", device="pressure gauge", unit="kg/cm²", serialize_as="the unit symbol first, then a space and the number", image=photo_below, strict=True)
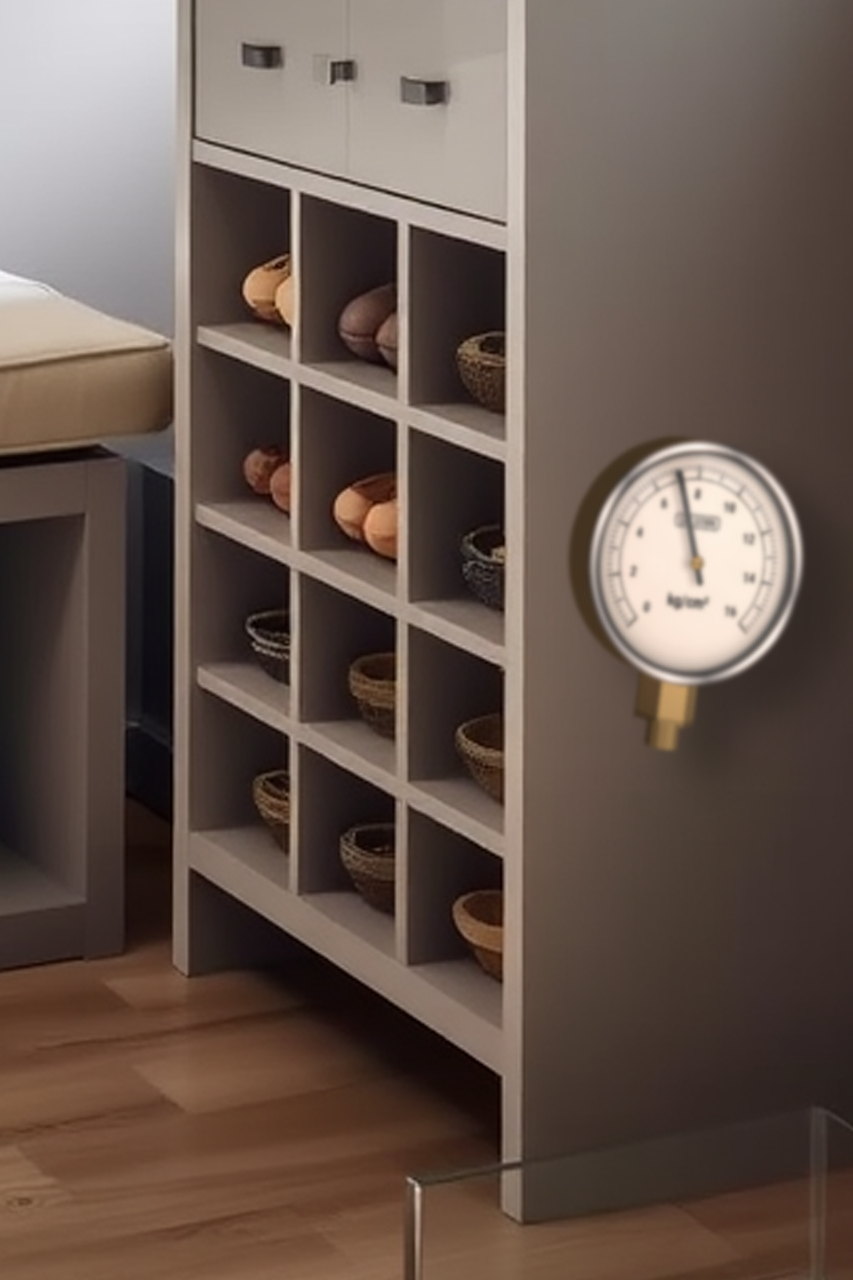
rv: kg/cm² 7
